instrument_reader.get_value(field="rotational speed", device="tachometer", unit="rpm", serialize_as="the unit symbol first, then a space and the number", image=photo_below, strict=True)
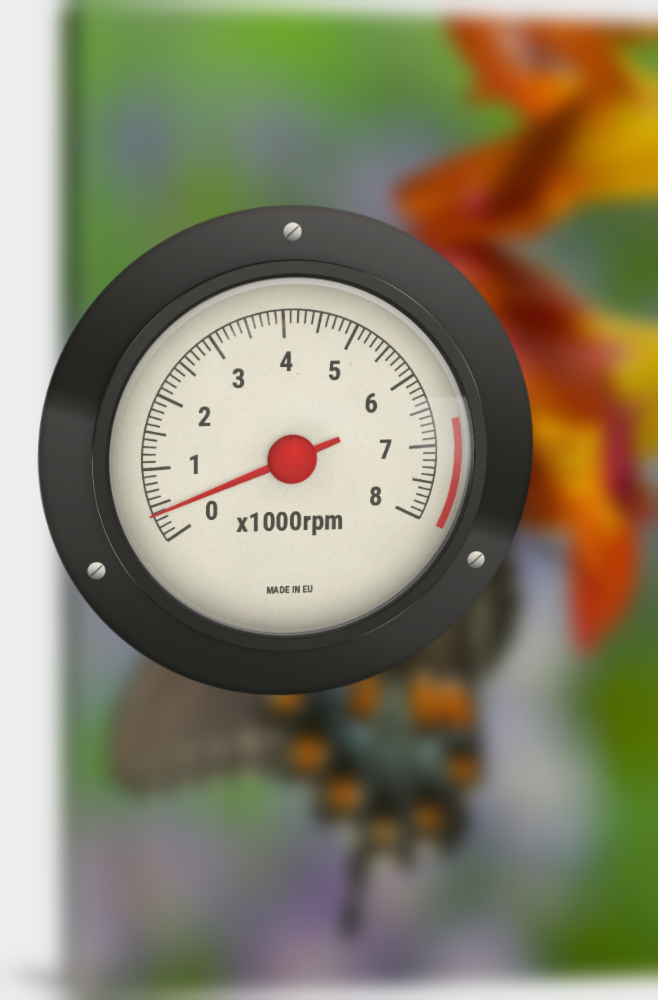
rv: rpm 400
